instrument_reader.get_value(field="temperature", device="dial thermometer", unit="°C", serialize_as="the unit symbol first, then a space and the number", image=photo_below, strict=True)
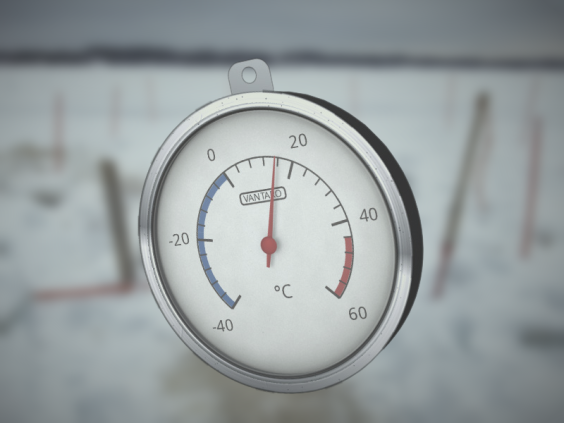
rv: °C 16
